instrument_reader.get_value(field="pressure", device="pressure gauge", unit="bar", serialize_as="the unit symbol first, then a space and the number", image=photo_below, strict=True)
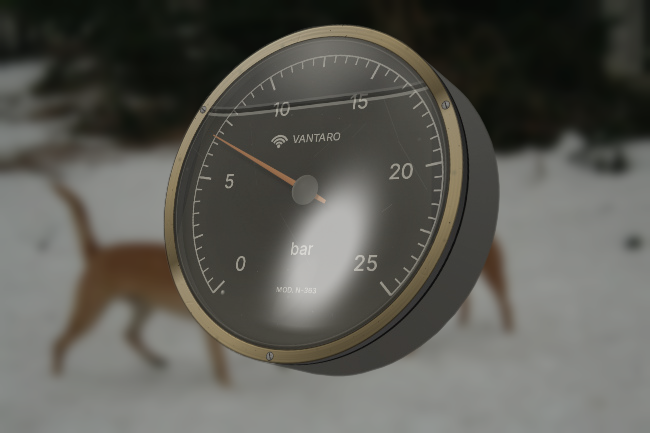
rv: bar 6.75
